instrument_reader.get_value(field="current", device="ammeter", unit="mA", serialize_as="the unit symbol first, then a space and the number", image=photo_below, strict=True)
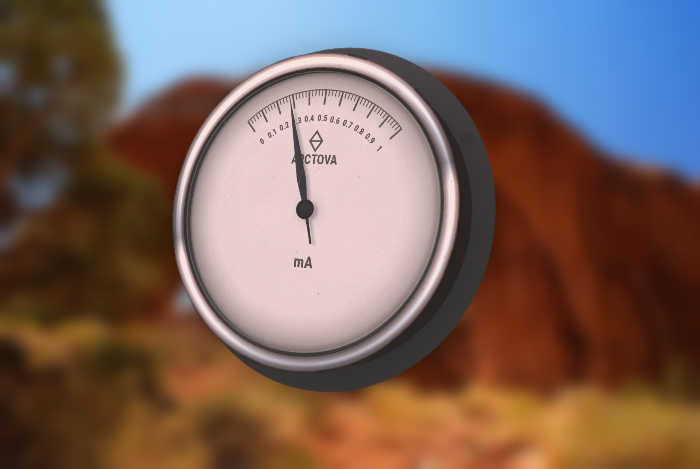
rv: mA 0.3
